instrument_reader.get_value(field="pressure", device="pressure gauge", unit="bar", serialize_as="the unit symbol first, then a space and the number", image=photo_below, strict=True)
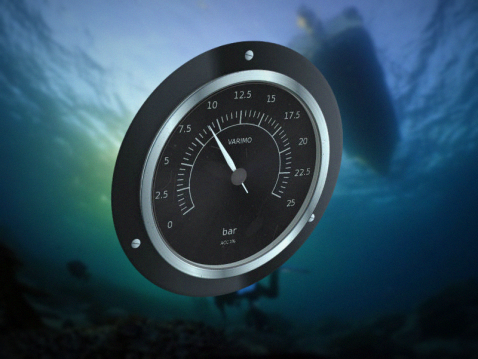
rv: bar 9
